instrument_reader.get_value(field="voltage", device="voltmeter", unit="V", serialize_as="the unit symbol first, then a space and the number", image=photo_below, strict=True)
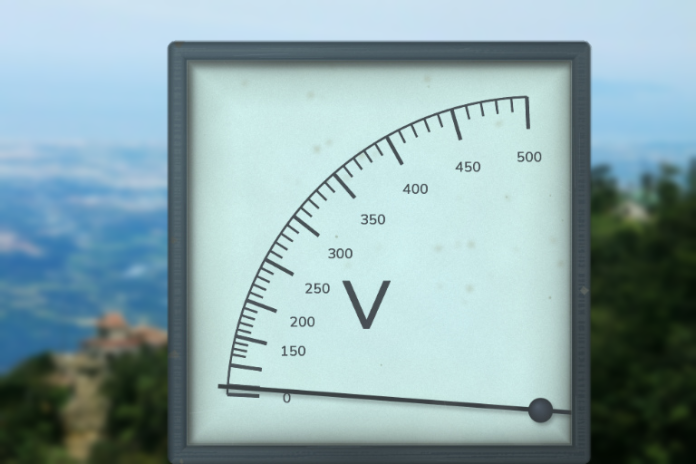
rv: V 50
